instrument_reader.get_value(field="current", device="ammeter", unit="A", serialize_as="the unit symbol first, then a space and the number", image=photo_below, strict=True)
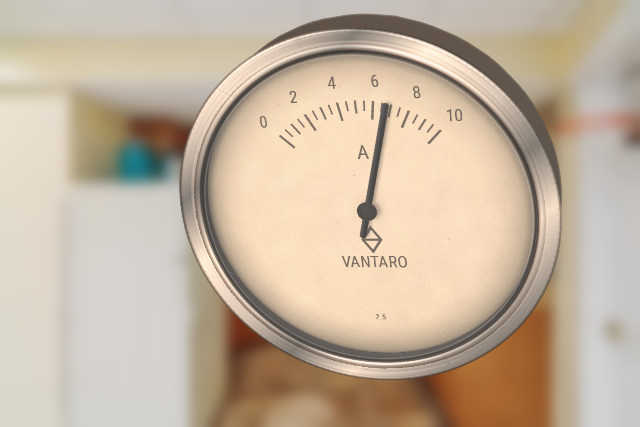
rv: A 6.75
